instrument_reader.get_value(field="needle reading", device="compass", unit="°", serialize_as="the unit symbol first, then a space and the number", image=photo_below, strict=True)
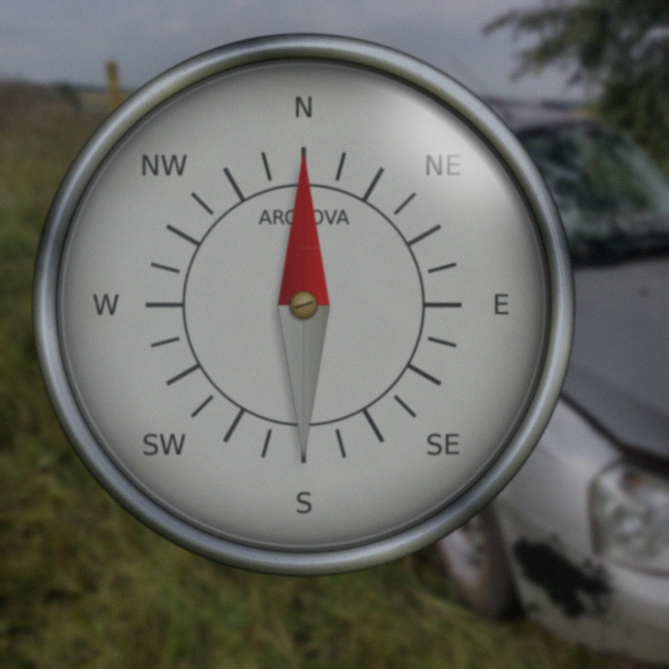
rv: ° 0
